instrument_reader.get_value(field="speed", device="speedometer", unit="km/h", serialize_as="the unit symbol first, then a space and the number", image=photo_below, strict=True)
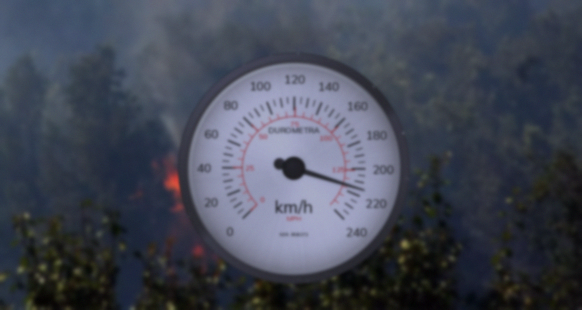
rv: km/h 215
